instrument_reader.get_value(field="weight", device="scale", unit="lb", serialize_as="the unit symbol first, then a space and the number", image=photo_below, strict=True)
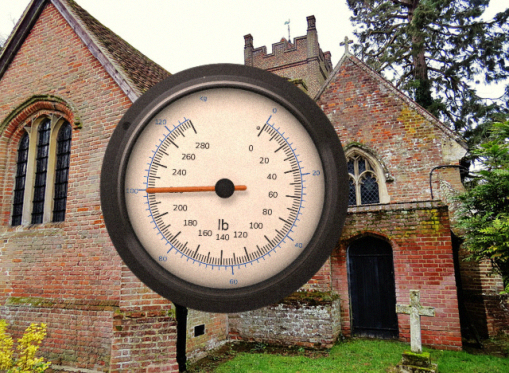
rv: lb 220
